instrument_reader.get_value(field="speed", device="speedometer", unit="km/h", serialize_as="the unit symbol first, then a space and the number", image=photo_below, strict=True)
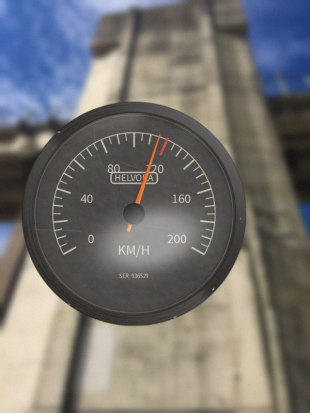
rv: km/h 115
